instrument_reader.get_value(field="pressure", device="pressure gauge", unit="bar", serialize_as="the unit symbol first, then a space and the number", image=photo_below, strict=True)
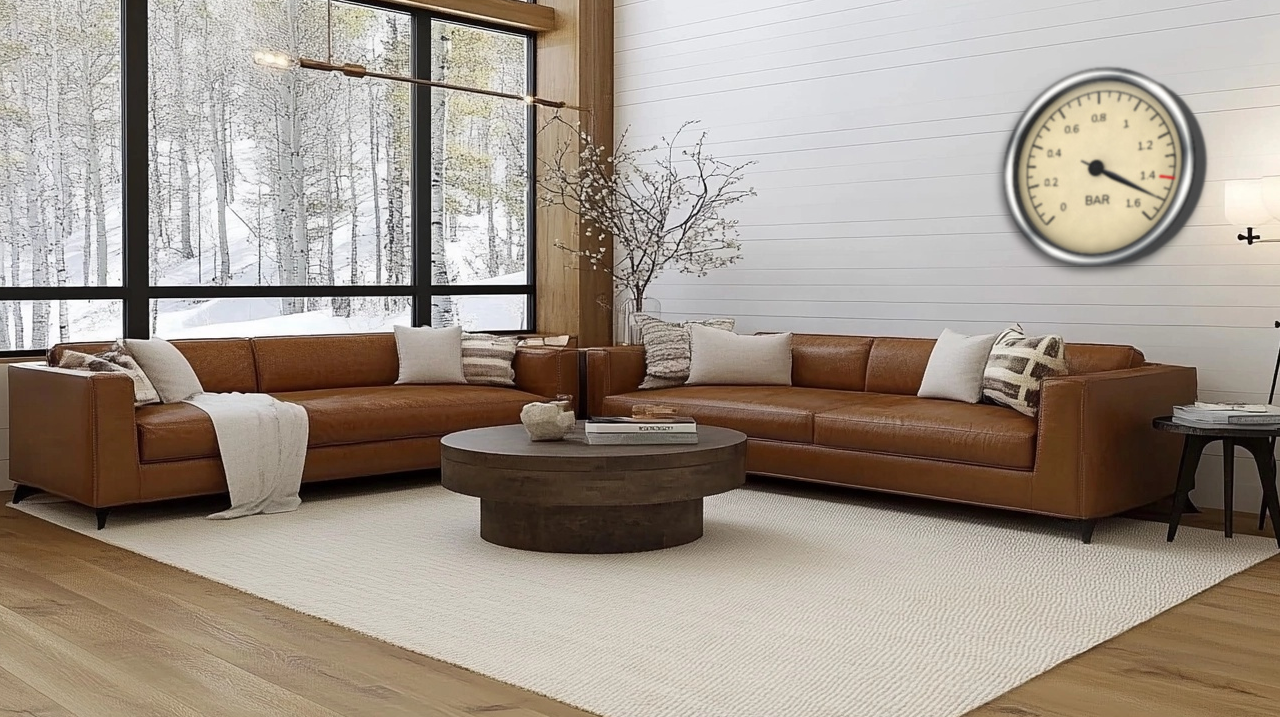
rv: bar 1.5
